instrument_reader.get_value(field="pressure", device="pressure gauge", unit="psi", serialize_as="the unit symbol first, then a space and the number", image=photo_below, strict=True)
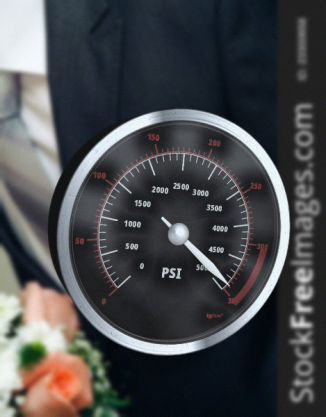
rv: psi 4900
